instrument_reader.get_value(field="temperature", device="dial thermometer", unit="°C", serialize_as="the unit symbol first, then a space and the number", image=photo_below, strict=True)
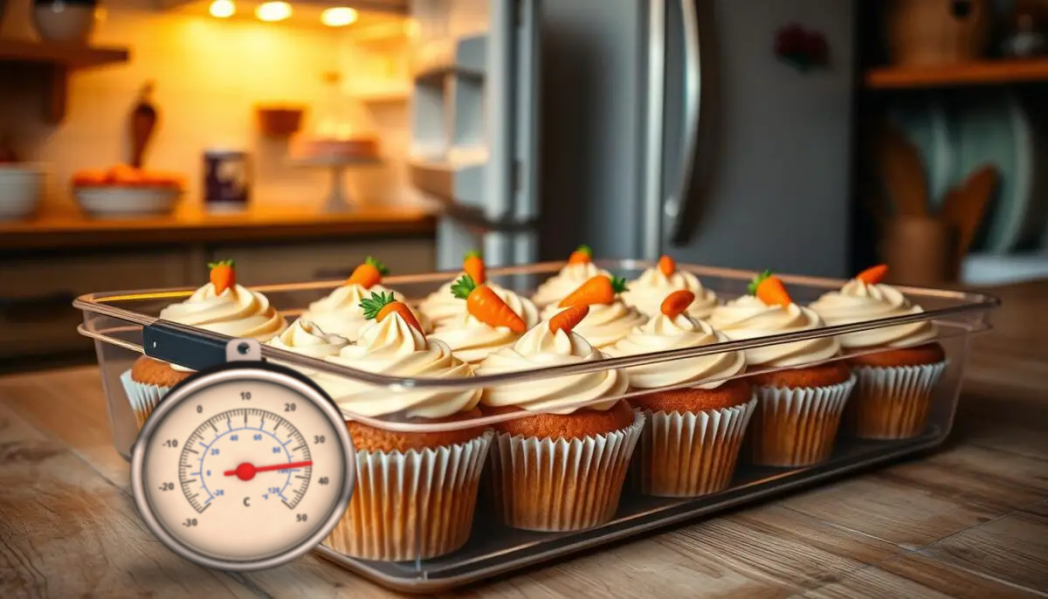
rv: °C 35
